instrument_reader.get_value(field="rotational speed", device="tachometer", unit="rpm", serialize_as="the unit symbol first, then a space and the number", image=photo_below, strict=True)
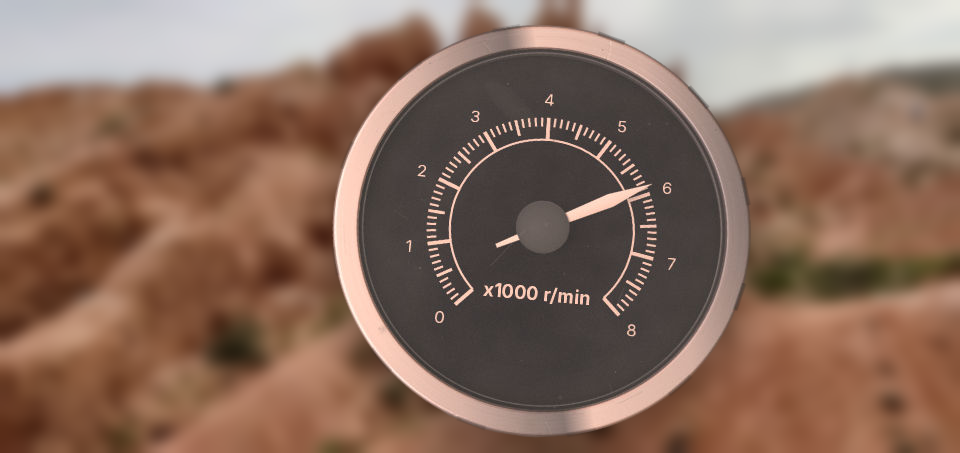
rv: rpm 5900
